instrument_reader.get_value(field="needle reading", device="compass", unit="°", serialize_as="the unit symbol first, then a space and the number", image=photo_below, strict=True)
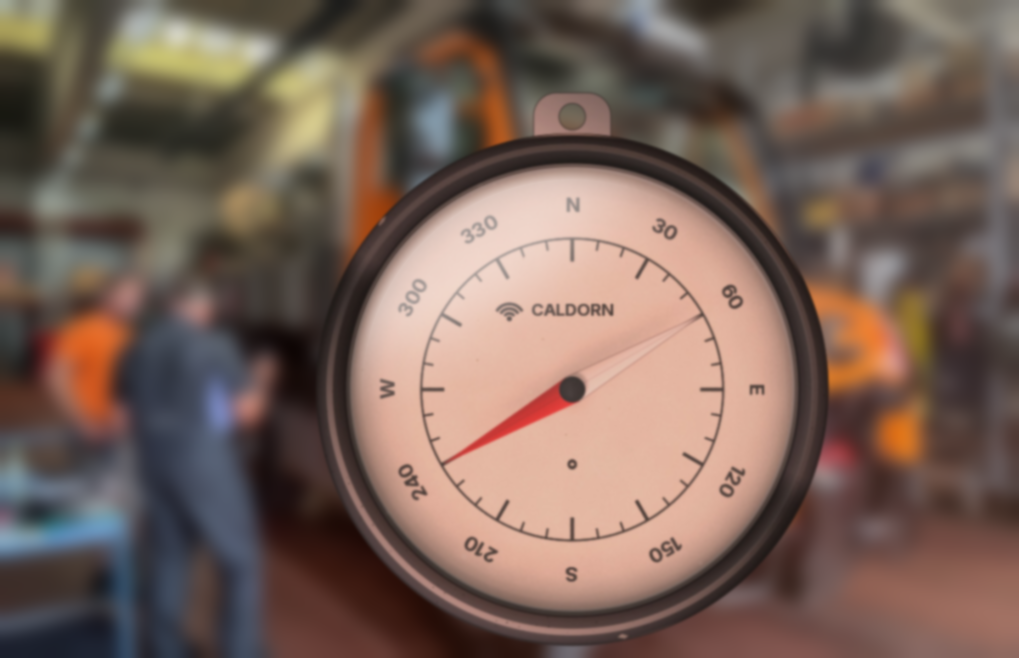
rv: ° 240
